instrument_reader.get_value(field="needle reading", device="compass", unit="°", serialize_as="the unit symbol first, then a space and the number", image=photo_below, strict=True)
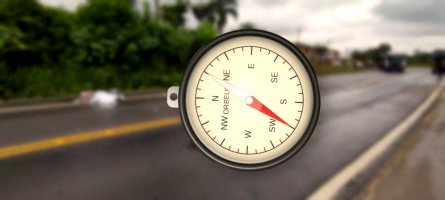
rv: ° 210
